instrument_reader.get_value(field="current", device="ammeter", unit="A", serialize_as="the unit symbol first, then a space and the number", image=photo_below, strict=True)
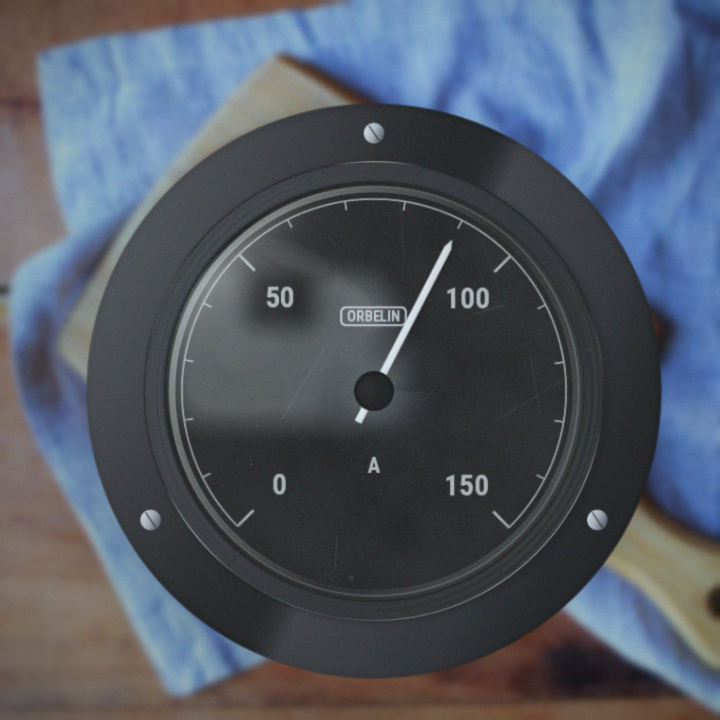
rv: A 90
